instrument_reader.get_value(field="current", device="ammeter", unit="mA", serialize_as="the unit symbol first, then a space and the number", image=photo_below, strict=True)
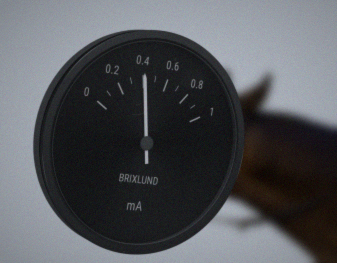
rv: mA 0.4
